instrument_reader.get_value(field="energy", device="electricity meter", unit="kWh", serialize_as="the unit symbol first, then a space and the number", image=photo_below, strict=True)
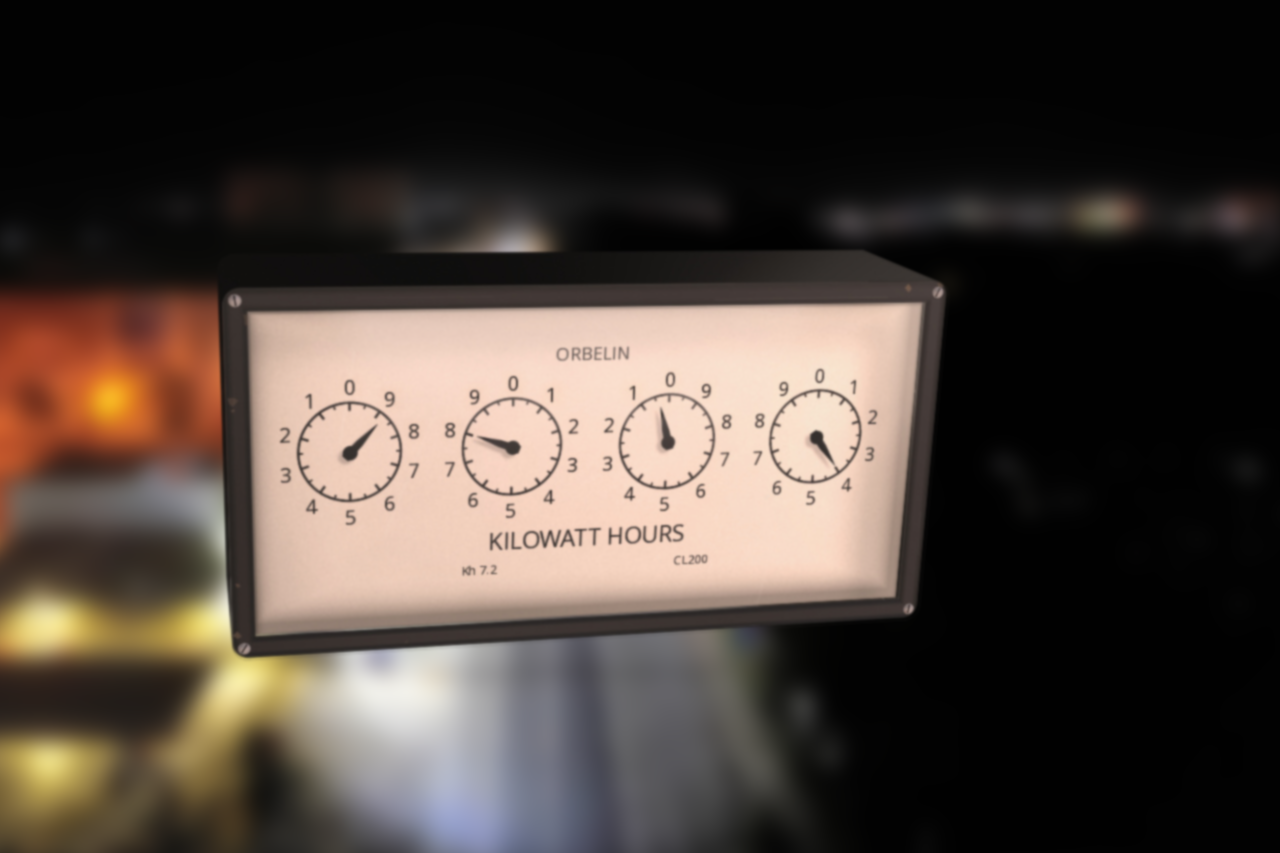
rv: kWh 8804
